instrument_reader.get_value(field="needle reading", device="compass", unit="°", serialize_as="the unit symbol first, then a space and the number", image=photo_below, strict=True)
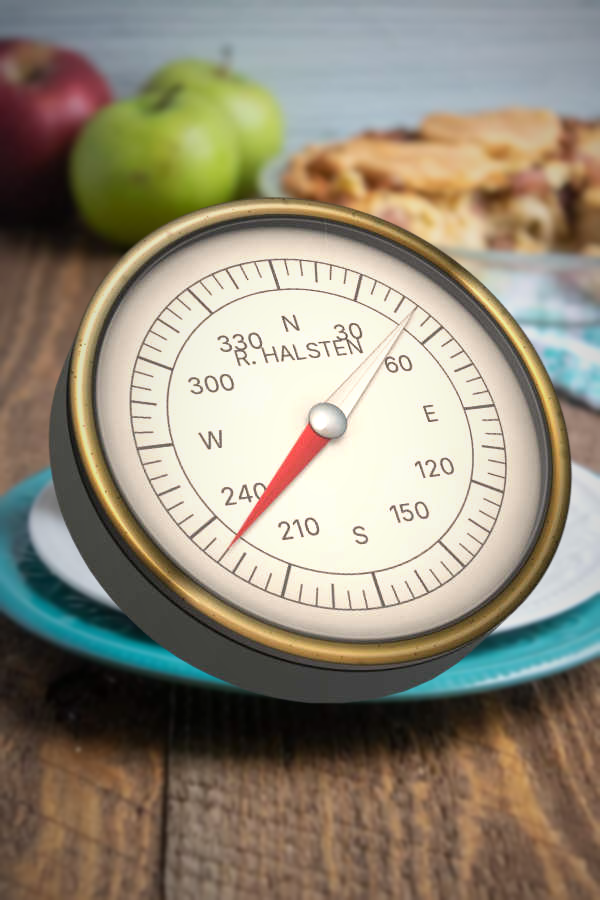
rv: ° 230
